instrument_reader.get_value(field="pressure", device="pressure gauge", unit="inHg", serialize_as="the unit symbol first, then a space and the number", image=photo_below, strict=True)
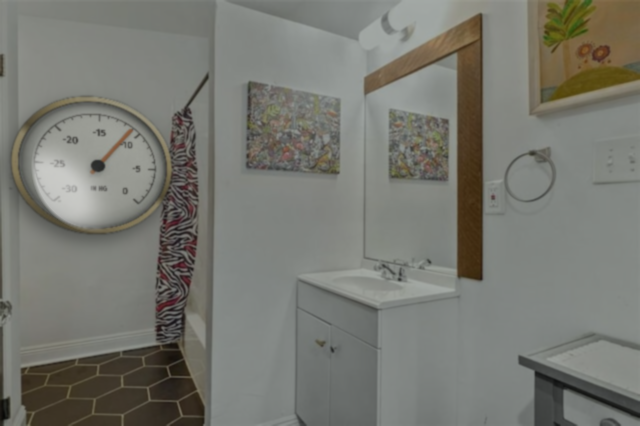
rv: inHg -11
